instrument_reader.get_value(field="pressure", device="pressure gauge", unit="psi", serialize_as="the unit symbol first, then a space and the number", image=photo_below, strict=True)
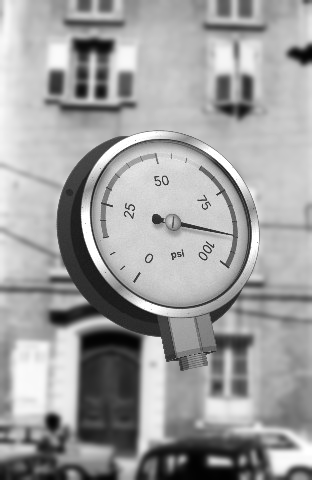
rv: psi 90
